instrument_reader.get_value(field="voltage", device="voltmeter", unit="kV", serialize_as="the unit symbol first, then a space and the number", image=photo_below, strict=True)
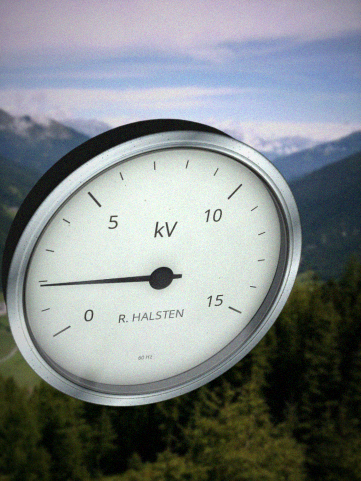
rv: kV 2
